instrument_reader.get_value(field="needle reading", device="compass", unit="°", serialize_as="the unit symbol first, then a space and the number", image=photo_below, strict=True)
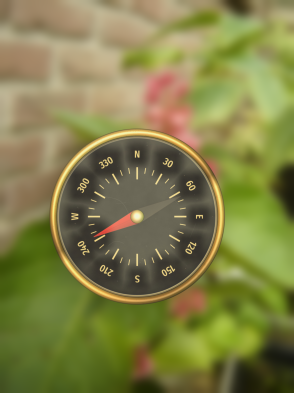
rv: ° 245
